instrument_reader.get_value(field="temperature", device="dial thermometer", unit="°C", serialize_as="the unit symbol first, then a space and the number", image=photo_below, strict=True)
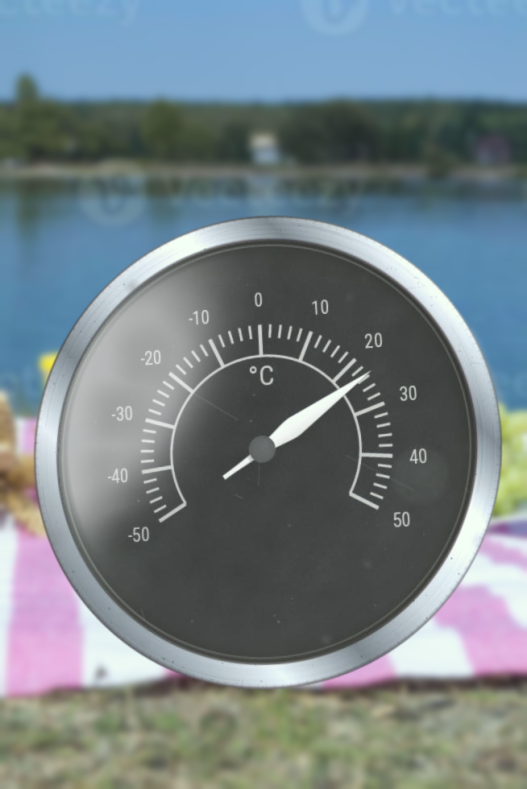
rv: °C 24
